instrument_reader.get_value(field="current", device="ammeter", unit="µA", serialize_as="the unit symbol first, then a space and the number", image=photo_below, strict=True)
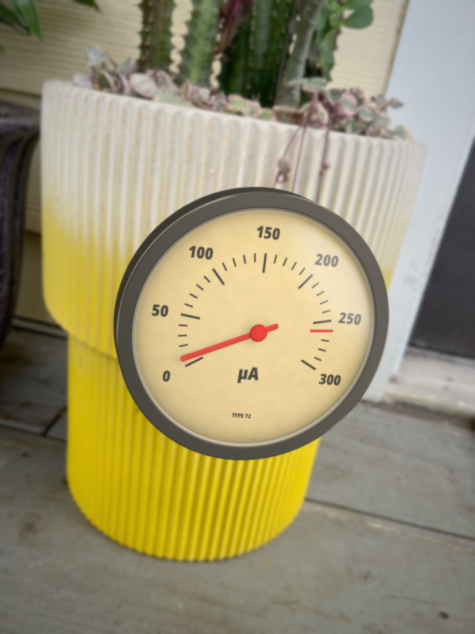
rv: µA 10
